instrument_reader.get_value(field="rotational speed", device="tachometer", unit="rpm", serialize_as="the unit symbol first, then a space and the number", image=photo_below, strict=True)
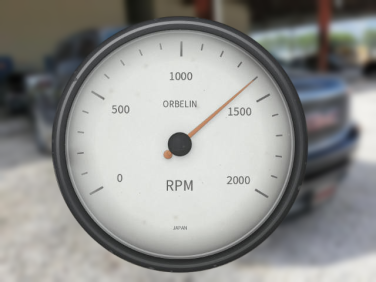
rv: rpm 1400
